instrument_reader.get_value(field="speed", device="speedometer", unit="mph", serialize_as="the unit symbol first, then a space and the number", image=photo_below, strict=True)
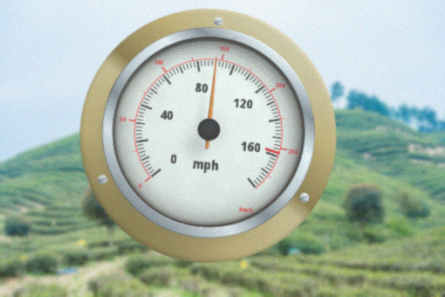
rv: mph 90
